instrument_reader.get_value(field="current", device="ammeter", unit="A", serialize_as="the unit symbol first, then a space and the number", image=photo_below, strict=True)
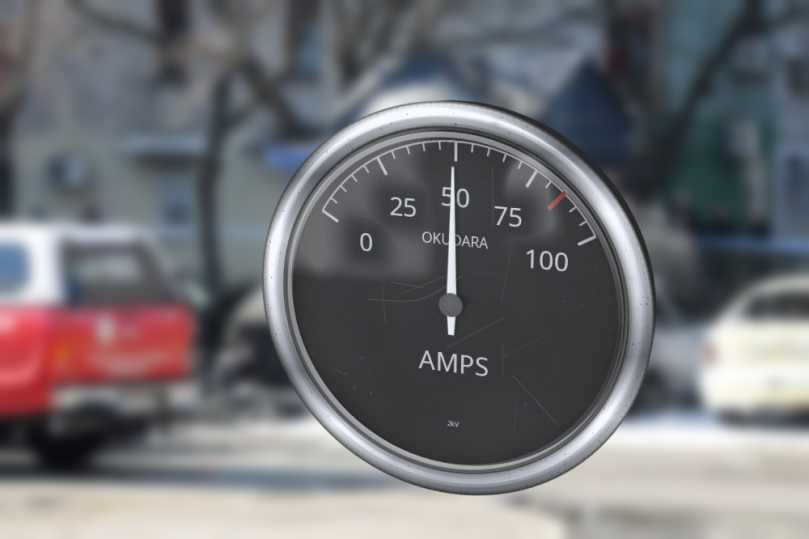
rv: A 50
